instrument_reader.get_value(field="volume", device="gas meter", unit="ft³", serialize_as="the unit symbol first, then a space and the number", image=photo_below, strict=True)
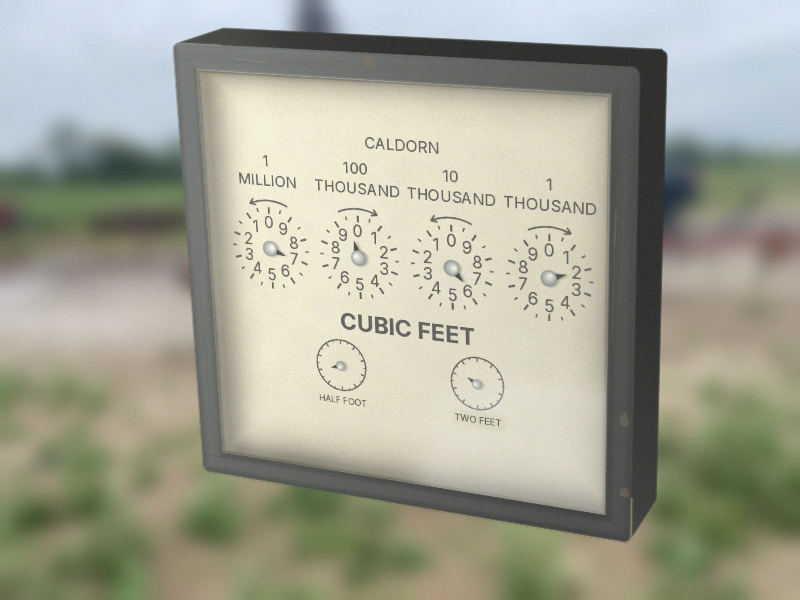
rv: ft³ 696200
